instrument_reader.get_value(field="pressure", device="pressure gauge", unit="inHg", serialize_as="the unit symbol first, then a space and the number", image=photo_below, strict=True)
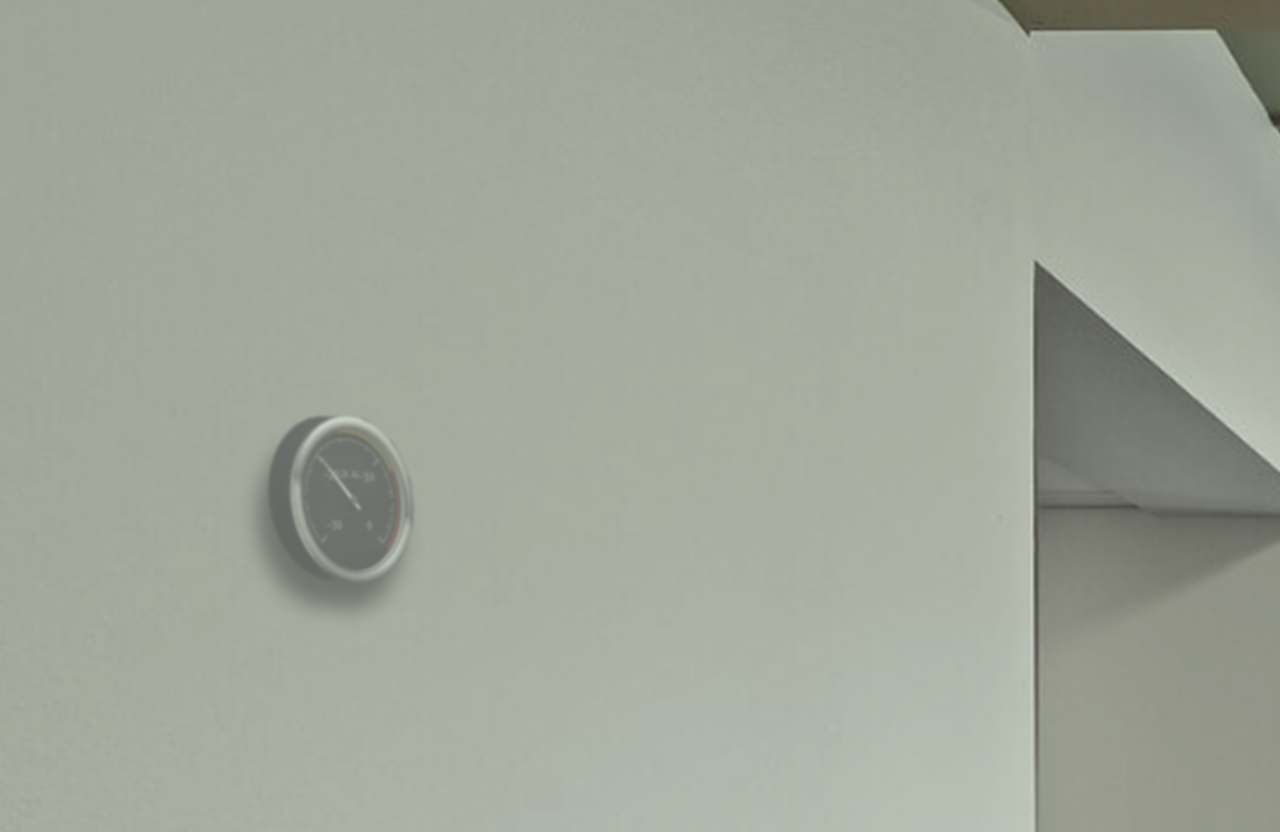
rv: inHg -20
